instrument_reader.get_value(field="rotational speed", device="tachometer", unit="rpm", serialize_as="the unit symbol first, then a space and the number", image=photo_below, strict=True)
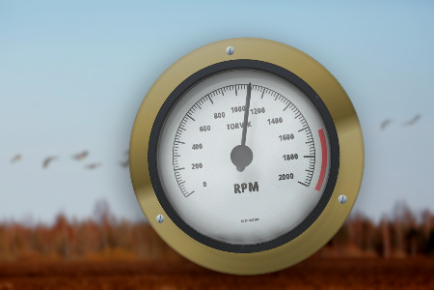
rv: rpm 1100
